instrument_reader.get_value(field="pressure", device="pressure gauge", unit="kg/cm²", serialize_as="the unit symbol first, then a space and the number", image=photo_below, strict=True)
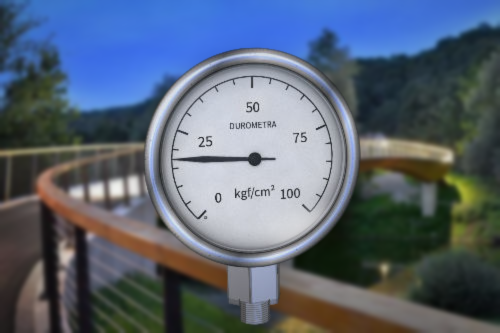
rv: kg/cm² 17.5
